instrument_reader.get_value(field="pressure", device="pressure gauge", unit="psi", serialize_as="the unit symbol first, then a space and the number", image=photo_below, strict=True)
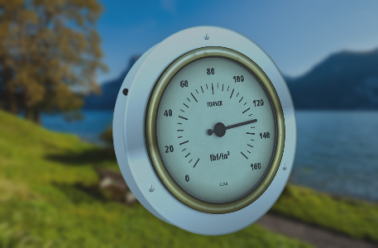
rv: psi 130
